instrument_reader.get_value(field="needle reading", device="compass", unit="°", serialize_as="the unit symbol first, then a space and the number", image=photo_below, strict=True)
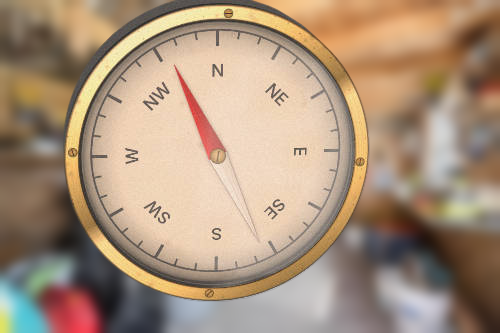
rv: ° 335
